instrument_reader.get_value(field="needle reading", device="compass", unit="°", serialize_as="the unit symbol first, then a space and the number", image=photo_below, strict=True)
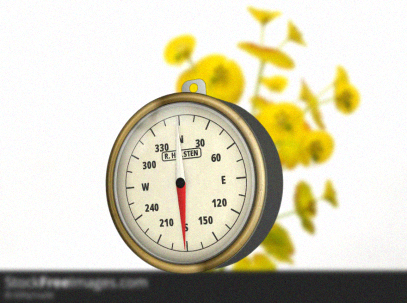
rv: ° 180
